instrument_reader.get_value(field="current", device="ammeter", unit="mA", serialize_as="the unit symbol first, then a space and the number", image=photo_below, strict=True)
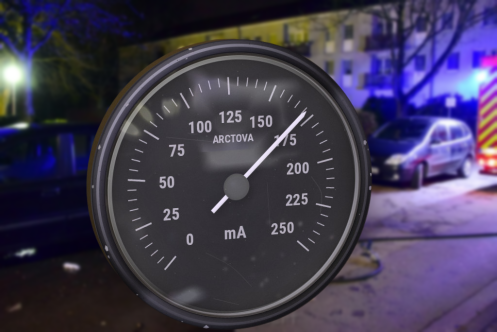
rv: mA 170
